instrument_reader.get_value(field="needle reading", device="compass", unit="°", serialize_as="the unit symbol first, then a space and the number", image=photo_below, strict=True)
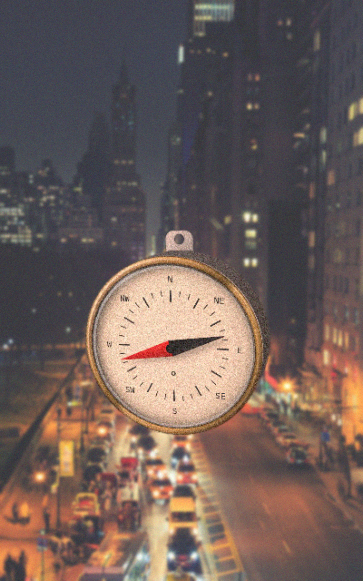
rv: ° 255
